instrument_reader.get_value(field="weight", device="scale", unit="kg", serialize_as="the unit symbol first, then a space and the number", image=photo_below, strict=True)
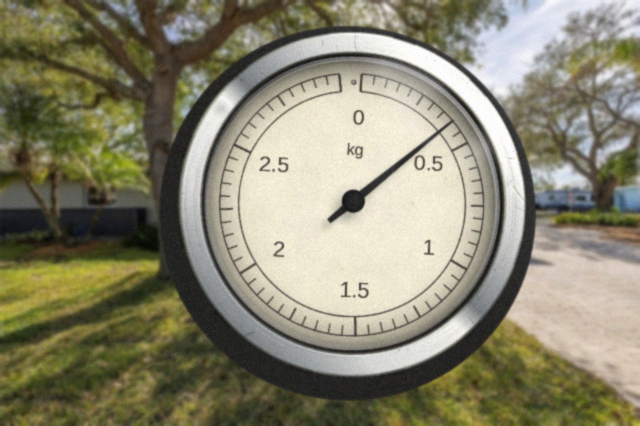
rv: kg 0.4
